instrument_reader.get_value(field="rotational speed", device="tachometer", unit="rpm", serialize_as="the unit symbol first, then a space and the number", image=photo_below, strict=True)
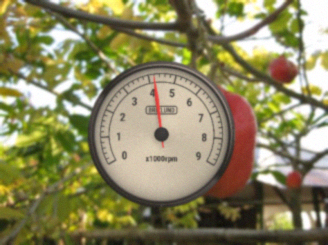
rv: rpm 4200
